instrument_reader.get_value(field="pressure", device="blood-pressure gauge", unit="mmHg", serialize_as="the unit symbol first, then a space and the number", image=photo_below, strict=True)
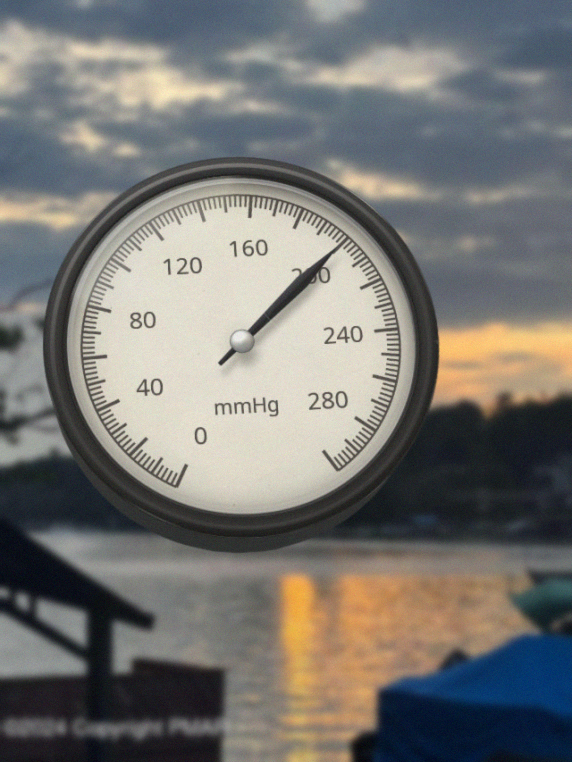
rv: mmHg 200
